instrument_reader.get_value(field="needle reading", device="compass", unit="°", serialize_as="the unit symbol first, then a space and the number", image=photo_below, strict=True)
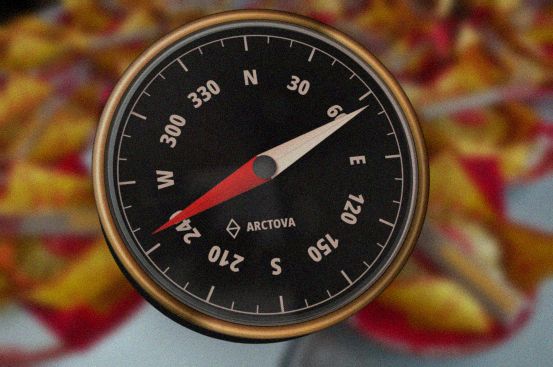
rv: ° 245
